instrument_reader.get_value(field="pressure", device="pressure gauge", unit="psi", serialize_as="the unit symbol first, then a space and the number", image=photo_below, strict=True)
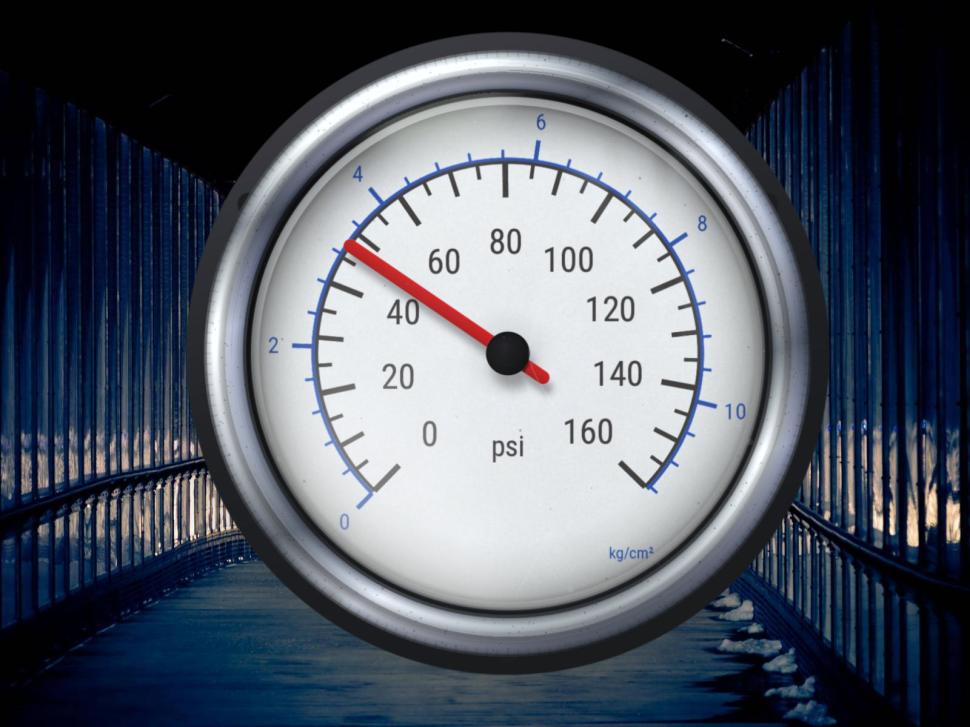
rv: psi 47.5
